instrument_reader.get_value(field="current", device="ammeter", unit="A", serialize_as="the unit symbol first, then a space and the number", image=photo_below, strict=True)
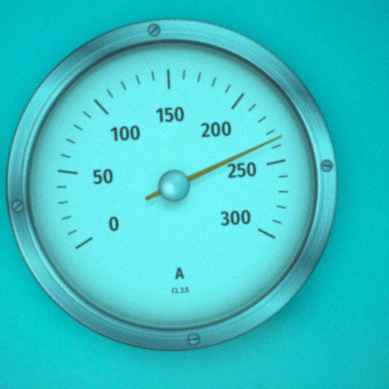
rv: A 235
